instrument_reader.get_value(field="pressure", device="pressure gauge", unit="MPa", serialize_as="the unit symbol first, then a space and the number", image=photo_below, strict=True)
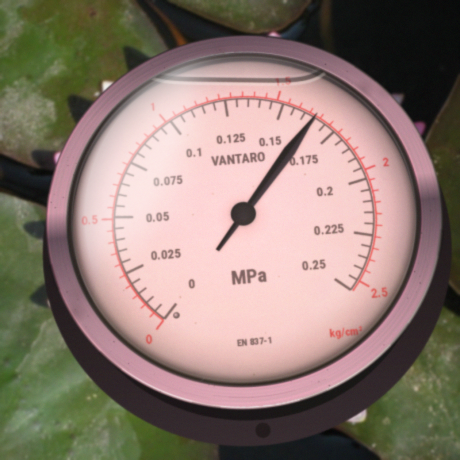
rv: MPa 0.165
